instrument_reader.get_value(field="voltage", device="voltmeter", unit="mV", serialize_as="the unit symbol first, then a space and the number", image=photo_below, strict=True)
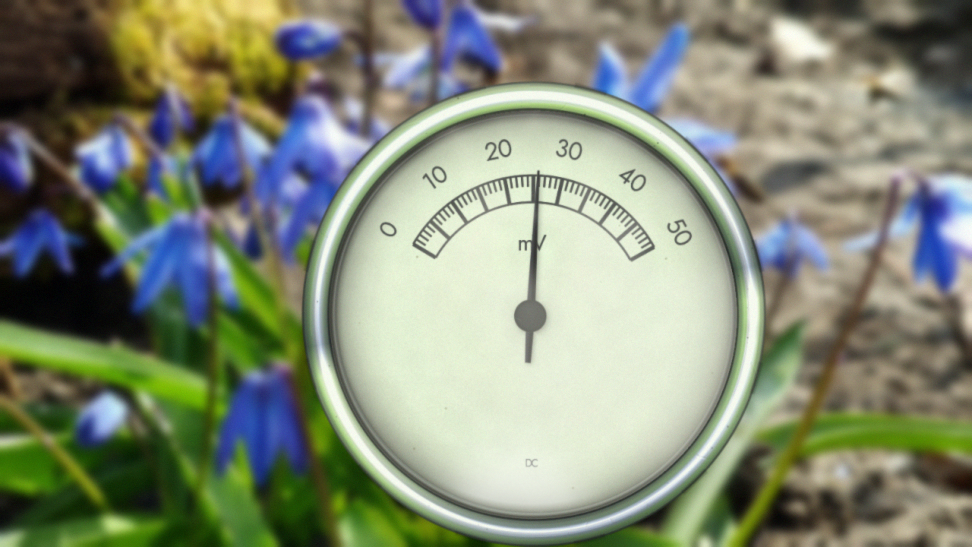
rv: mV 26
